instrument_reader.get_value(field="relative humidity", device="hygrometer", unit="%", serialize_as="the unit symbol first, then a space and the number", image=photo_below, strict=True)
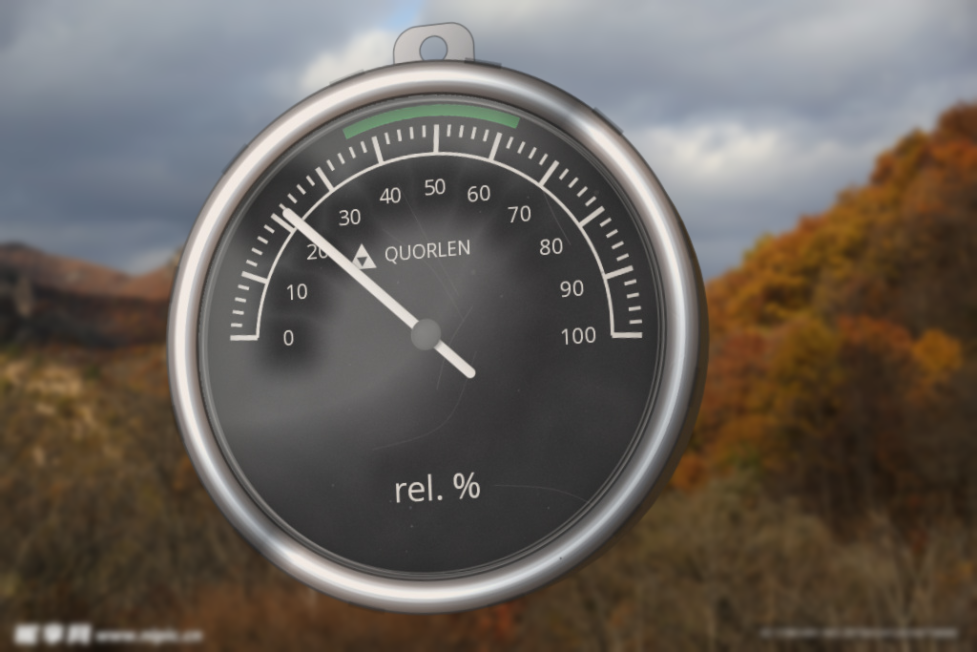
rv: % 22
